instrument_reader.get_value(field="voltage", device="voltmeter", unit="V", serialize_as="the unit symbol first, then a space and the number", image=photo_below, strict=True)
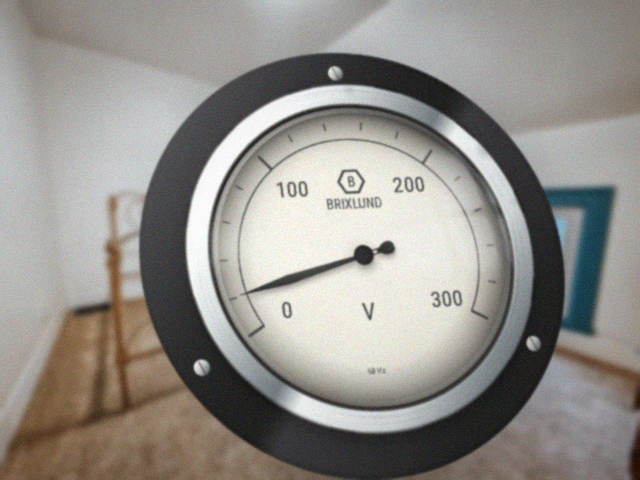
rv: V 20
